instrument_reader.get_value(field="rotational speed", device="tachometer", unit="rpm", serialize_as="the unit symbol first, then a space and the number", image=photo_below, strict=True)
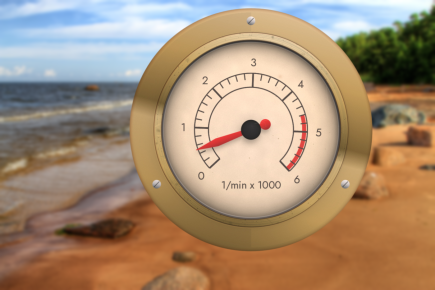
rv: rpm 500
